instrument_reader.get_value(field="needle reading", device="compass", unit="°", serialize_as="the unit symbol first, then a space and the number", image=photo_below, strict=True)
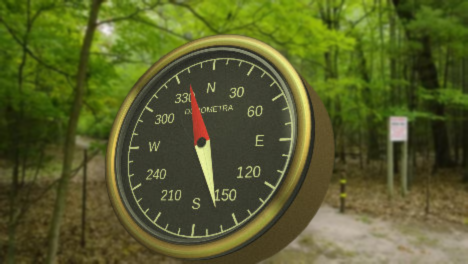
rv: ° 340
